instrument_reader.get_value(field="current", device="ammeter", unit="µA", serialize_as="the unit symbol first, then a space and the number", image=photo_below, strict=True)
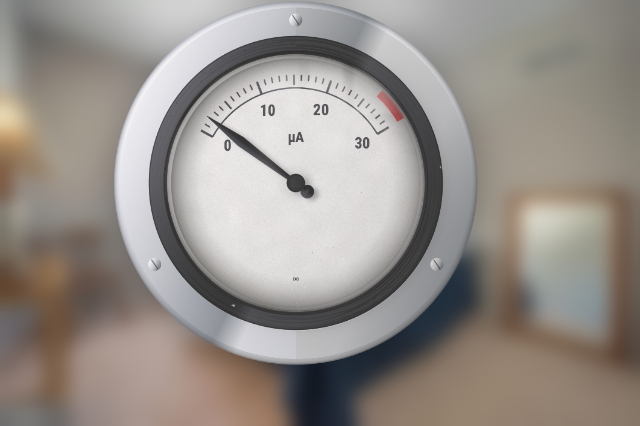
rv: µA 2
